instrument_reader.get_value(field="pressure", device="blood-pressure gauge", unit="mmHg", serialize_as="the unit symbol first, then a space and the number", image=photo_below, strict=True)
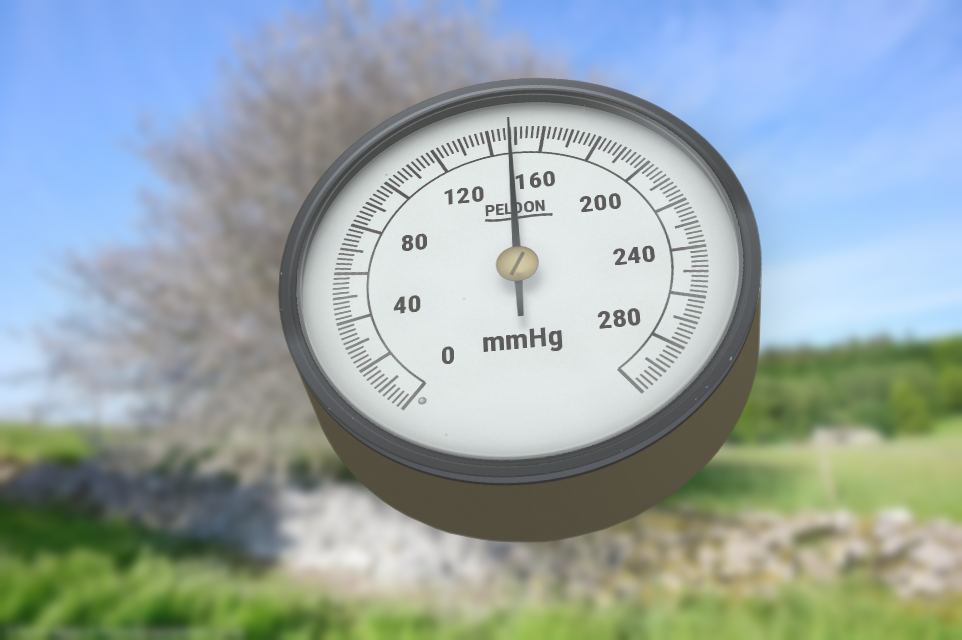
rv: mmHg 148
